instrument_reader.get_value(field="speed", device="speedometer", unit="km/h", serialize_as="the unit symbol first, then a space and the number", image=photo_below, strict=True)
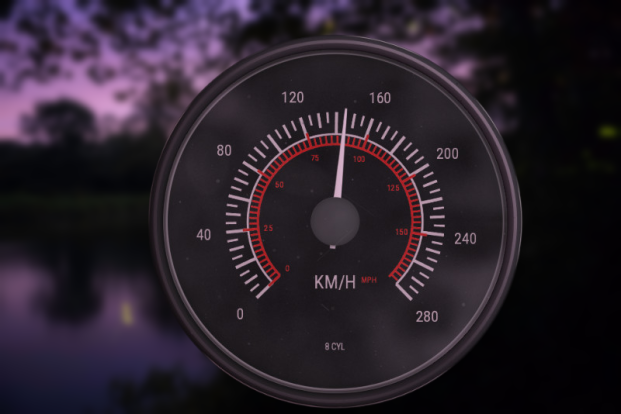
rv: km/h 145
